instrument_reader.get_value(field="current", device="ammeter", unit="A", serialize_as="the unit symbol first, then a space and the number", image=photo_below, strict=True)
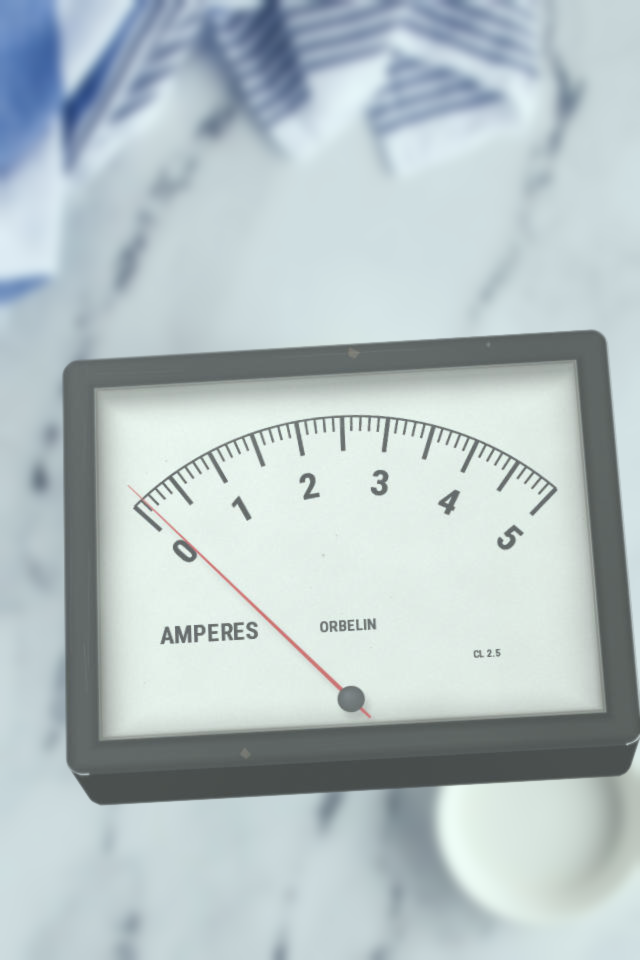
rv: A 0.1
